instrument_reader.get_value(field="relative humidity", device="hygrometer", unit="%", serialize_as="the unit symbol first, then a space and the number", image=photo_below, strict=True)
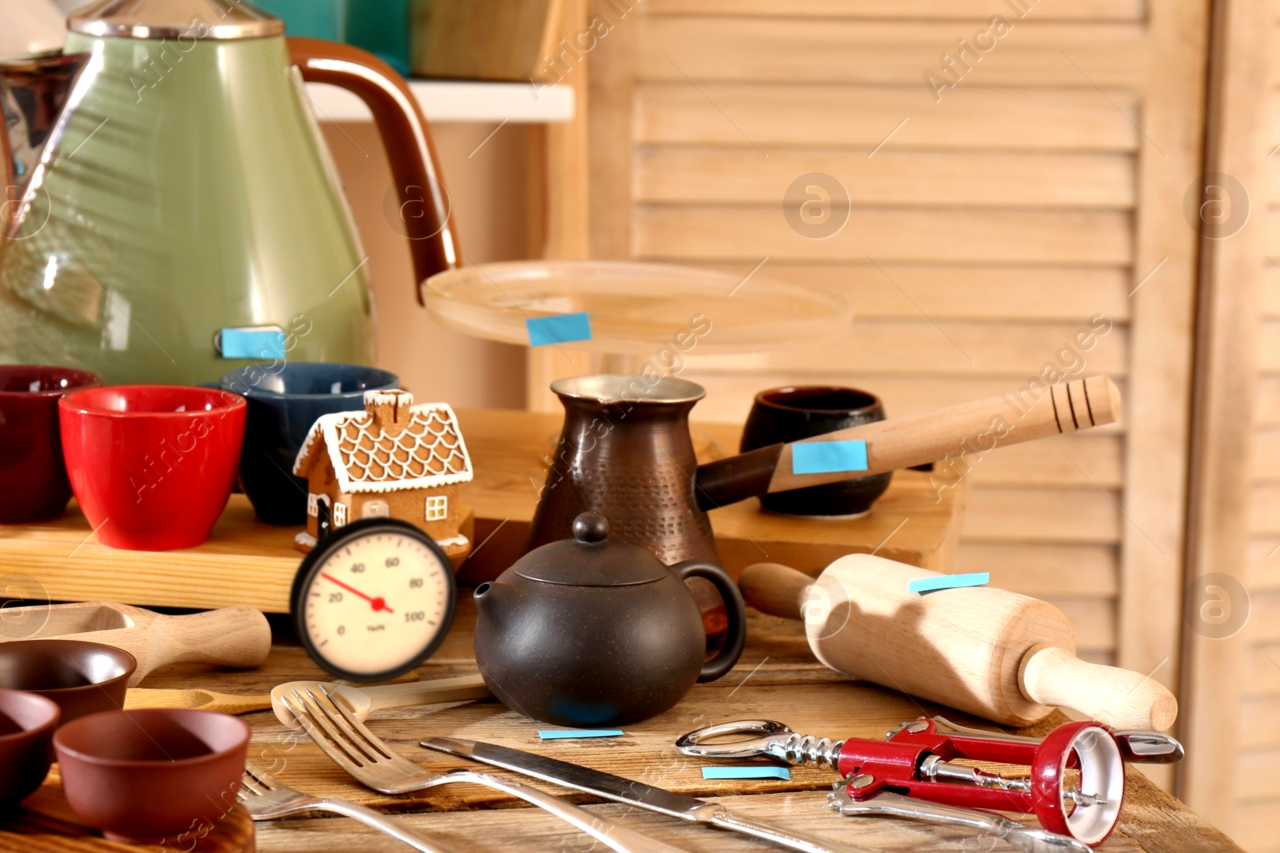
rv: % 28
